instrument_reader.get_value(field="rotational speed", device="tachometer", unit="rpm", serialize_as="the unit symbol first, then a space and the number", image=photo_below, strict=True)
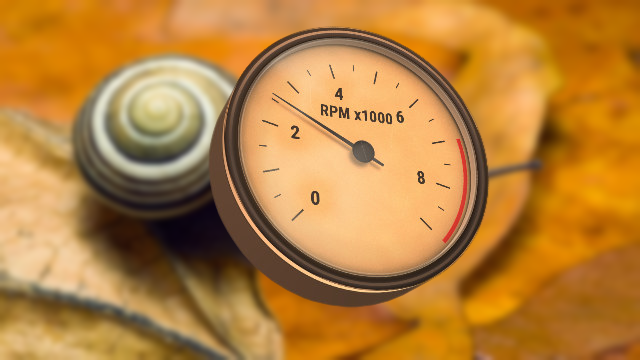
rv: rpm 2500
